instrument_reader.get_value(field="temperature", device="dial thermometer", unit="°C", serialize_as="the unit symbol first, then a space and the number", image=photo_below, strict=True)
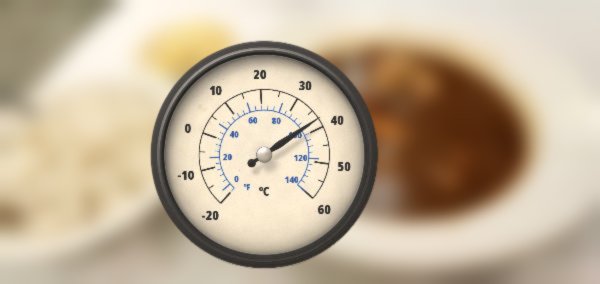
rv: °C 37.5
